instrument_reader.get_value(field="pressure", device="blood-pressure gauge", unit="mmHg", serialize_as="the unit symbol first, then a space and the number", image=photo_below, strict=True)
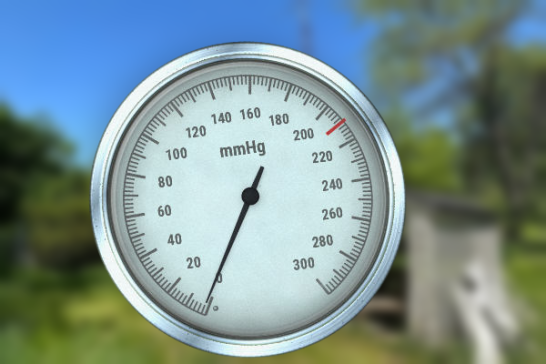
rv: mmHg 2
